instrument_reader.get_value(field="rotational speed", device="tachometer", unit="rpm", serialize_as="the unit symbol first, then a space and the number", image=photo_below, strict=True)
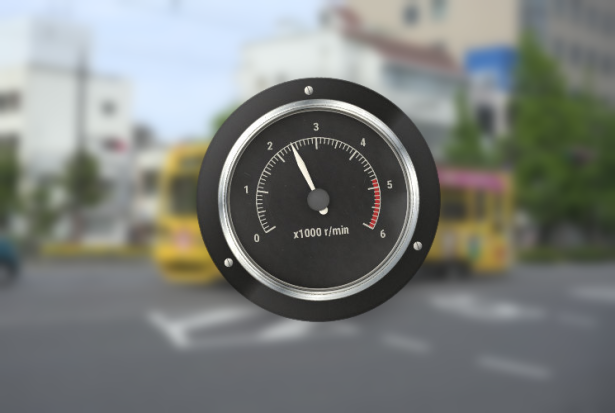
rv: rpm 2400
